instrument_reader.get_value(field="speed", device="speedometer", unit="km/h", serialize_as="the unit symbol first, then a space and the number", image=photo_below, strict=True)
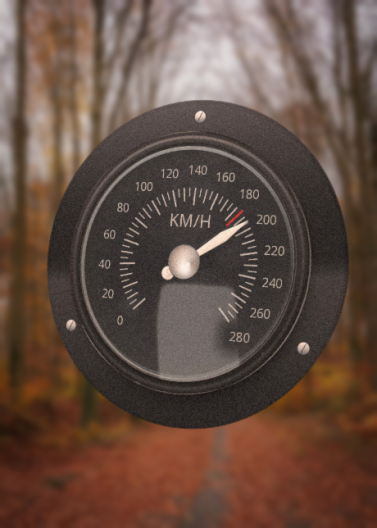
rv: km/h 195
